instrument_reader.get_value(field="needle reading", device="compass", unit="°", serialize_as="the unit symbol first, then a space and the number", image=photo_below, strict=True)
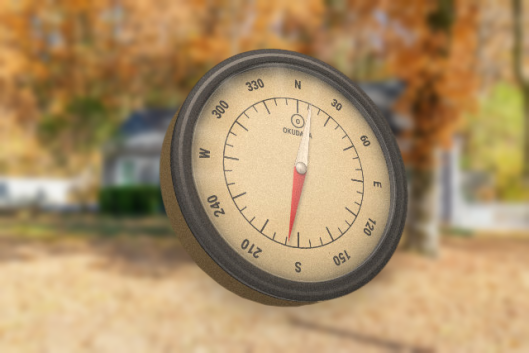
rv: ° 190
